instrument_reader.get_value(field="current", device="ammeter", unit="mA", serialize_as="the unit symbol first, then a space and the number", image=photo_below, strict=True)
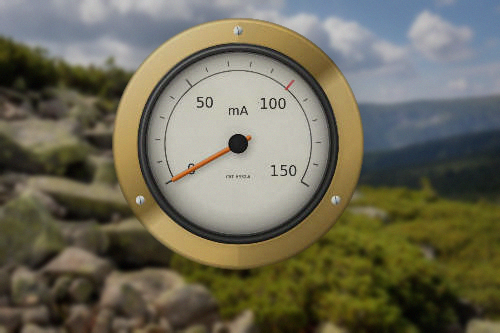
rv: mA 0
